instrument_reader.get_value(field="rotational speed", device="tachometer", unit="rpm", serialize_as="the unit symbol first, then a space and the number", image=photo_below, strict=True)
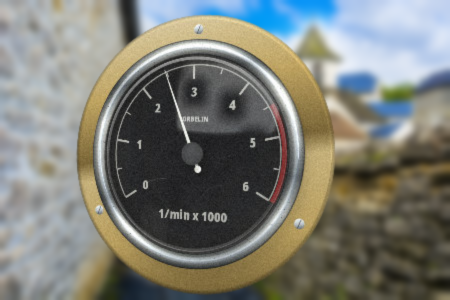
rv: rpm 2500
